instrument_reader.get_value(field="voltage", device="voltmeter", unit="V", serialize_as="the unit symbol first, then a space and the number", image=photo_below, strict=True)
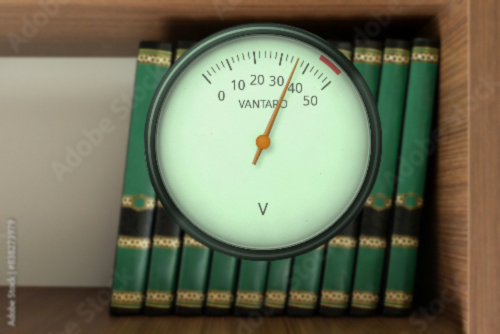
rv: V 36
